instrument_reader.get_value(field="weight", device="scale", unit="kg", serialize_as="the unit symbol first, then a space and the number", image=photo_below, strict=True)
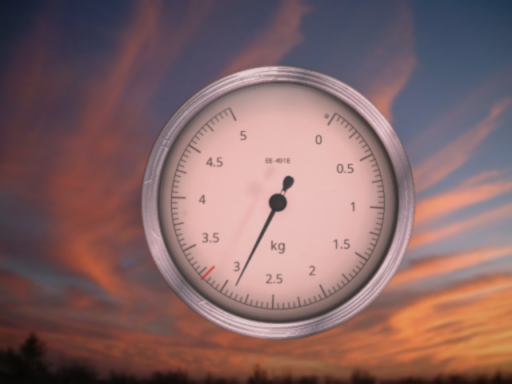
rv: kg 2.9
